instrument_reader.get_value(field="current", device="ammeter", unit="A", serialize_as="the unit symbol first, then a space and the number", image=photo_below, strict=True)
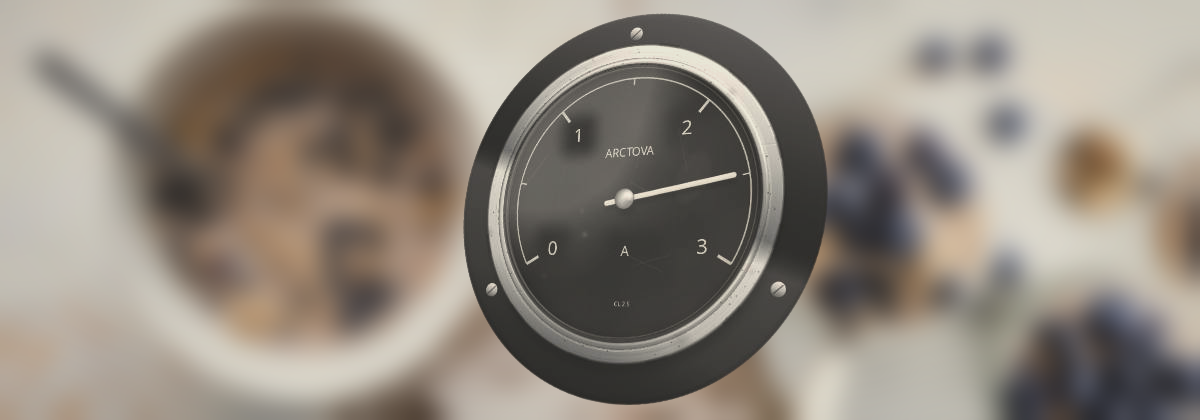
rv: A 2.5
